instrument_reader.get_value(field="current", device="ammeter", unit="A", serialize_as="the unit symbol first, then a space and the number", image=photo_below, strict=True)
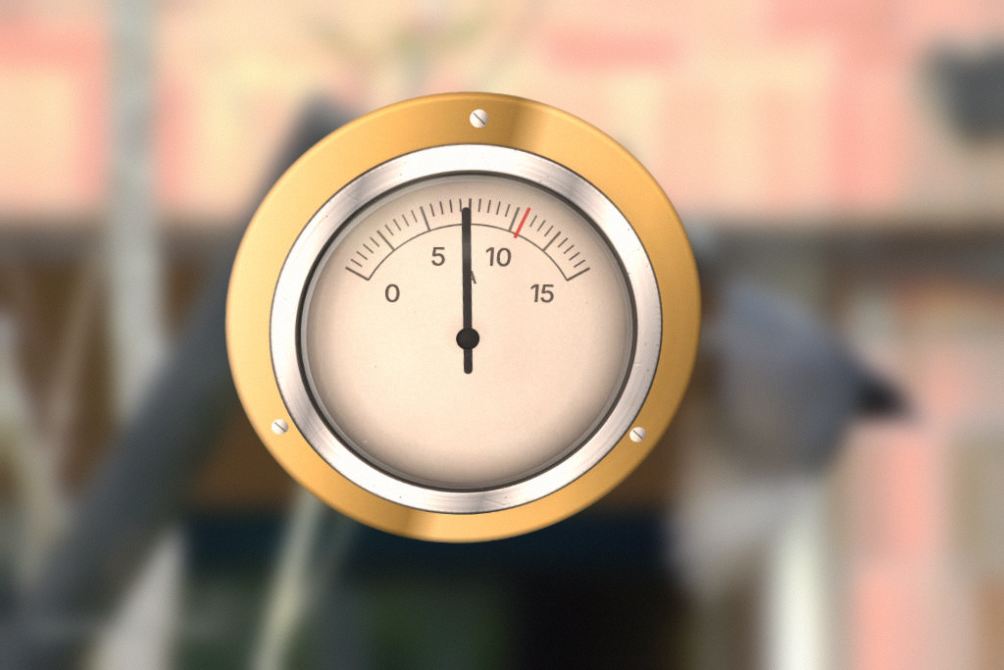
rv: A 7.25
